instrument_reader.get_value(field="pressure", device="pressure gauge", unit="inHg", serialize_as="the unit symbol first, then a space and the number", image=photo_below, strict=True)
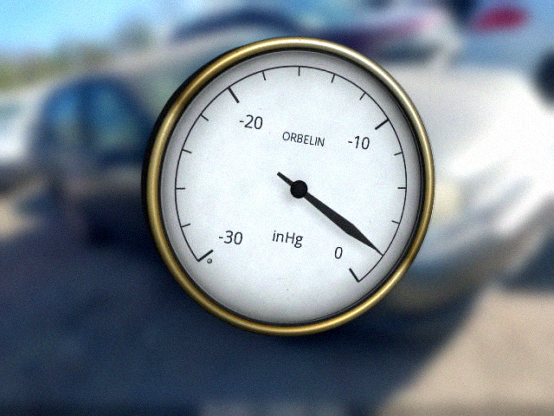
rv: inHg -2
